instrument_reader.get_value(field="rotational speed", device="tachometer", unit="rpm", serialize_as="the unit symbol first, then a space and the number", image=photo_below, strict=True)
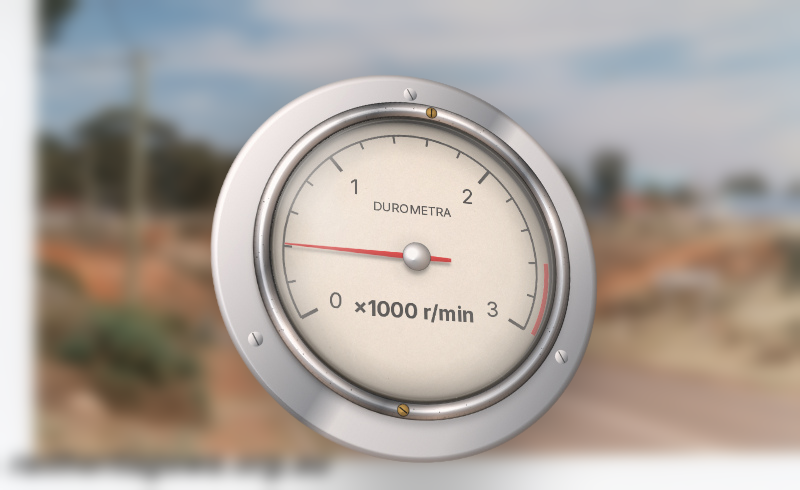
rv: rpm 400
